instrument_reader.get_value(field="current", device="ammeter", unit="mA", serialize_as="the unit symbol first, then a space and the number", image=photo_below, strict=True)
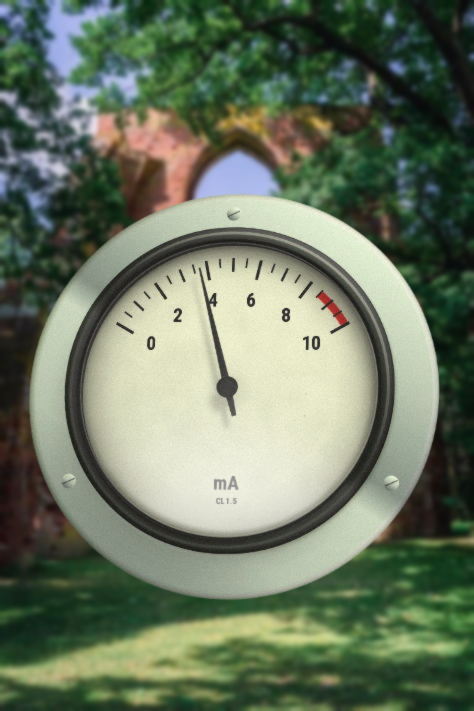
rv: mA 3.75
